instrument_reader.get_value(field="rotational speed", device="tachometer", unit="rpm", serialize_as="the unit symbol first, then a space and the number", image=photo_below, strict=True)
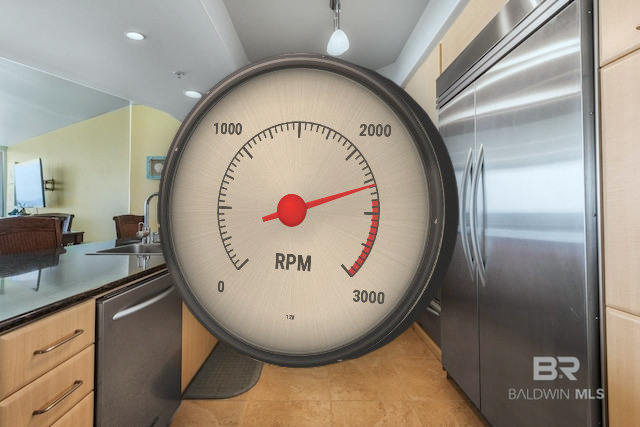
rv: rpm 2300
